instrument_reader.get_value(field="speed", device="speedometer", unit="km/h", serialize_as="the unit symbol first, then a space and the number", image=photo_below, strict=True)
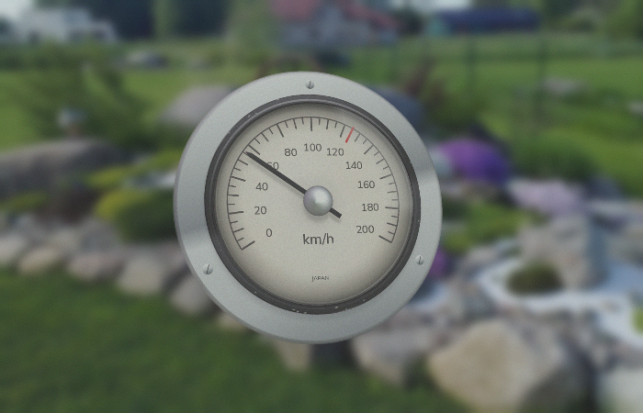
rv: km/h 55
